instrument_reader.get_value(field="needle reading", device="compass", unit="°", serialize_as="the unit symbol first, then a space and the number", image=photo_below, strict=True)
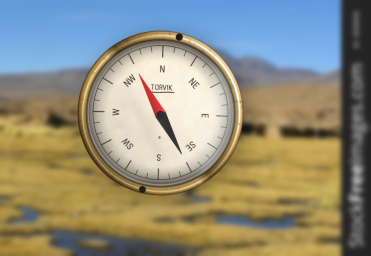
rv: ° 330
